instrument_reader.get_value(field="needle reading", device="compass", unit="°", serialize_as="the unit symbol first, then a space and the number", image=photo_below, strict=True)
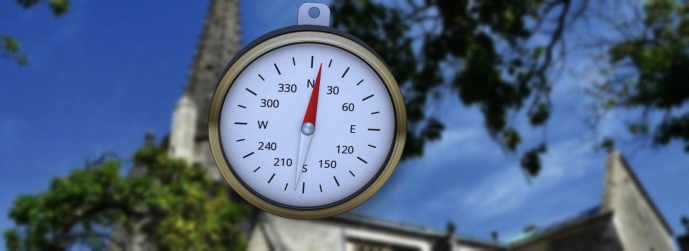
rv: ° 7.5
